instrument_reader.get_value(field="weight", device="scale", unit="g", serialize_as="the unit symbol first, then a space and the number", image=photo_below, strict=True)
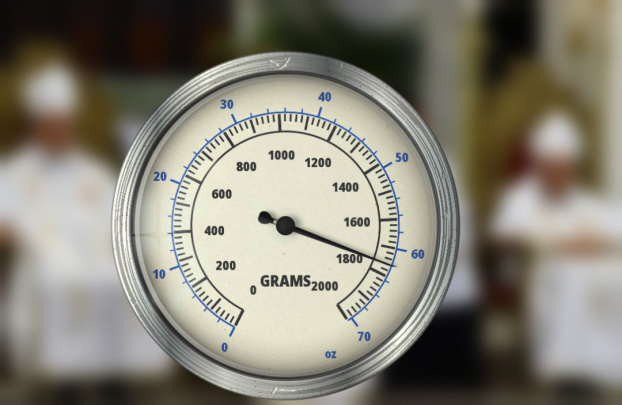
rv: g 1760
